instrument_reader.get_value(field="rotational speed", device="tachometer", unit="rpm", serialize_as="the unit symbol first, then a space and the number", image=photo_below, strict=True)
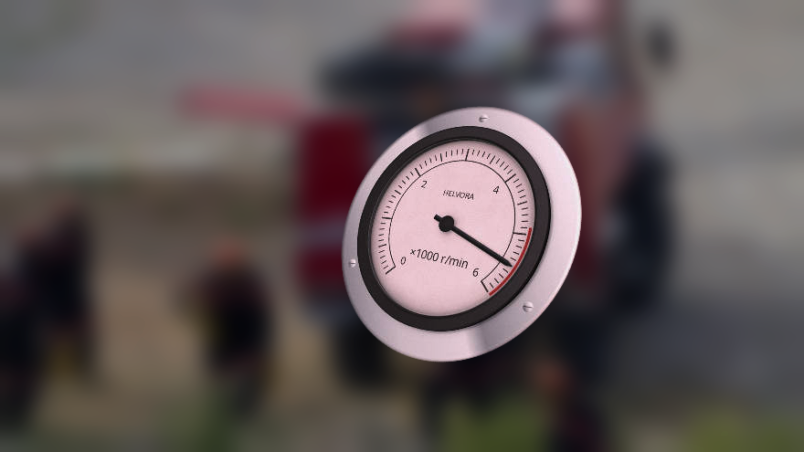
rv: rpm 5500
